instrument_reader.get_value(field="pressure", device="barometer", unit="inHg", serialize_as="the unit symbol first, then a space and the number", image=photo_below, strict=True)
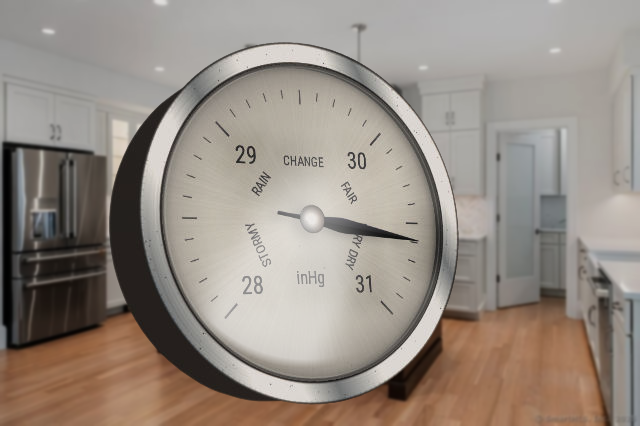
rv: inHg 30.6
